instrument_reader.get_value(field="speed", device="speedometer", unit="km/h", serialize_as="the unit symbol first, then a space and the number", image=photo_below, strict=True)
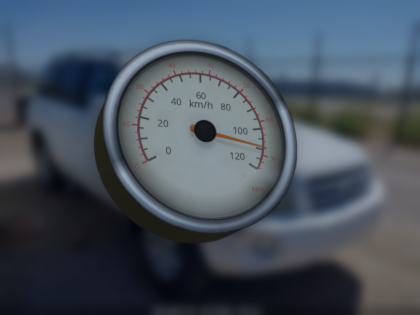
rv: km/h 110
